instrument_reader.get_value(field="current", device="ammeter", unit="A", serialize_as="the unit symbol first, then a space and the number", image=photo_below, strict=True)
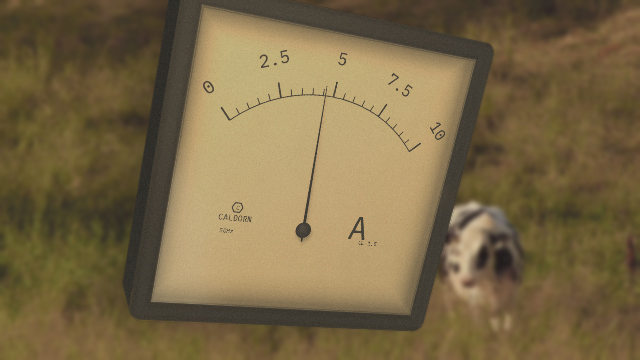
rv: A 4.5
